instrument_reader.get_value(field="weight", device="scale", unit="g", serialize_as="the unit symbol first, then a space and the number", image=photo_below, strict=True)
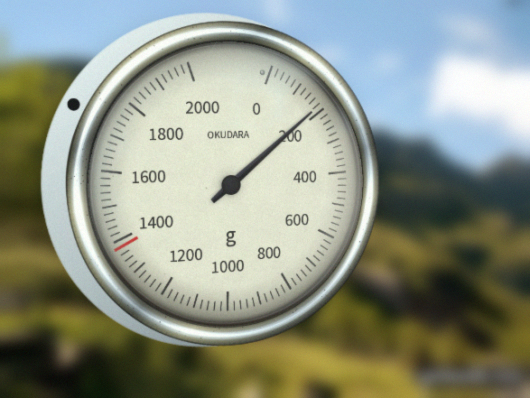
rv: g 180
